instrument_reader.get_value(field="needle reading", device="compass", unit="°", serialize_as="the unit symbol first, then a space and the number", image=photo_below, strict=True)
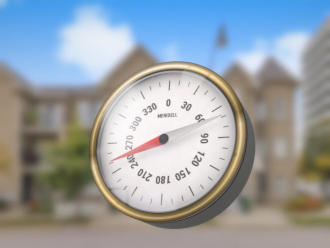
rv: ° 250
